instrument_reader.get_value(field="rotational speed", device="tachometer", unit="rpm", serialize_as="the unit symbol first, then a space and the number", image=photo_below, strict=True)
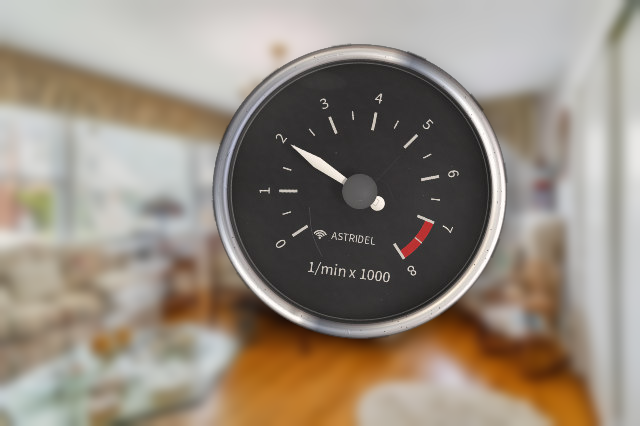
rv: rpm 2000
